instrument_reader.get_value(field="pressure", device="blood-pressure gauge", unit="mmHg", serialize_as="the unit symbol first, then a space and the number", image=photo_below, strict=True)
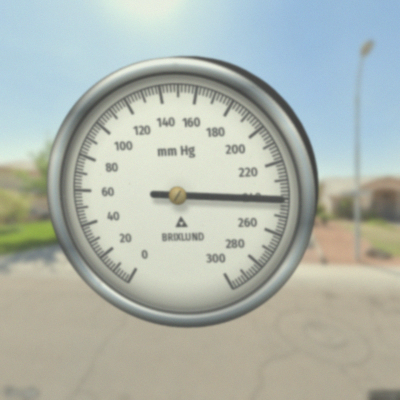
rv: mmHg 240
